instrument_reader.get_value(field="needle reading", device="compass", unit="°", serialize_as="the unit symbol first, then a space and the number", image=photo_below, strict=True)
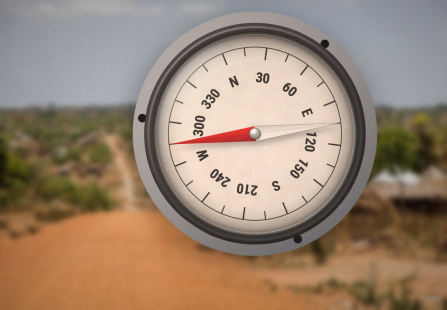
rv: ° 285
